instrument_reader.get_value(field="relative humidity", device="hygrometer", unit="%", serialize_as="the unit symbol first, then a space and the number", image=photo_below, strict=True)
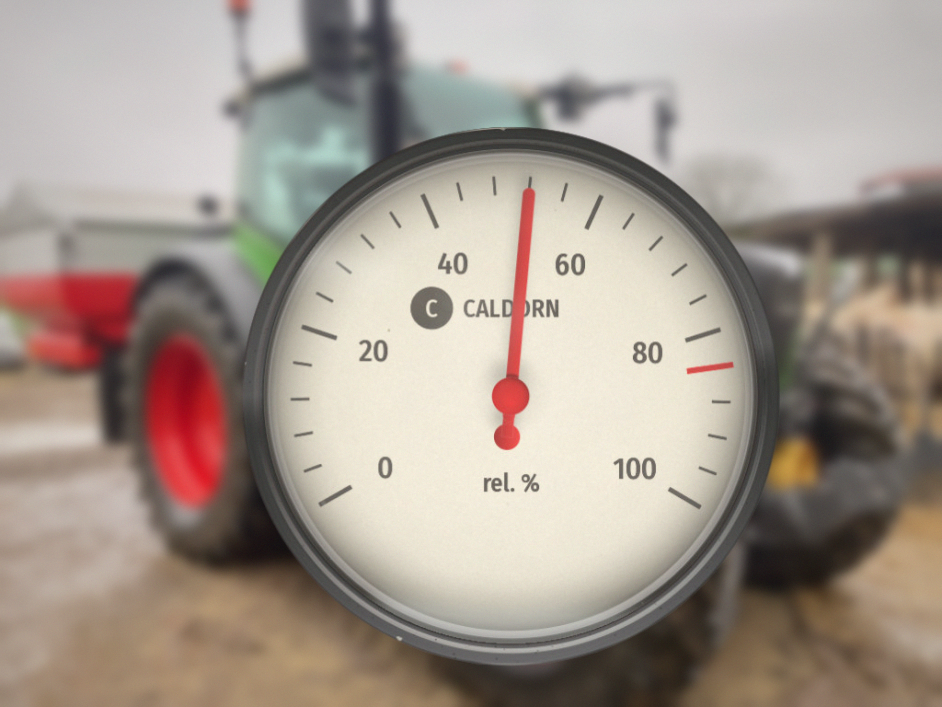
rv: % 52
